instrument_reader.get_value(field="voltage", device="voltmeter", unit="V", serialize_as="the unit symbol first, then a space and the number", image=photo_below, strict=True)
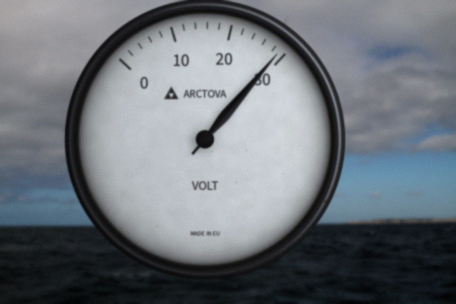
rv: V 29
